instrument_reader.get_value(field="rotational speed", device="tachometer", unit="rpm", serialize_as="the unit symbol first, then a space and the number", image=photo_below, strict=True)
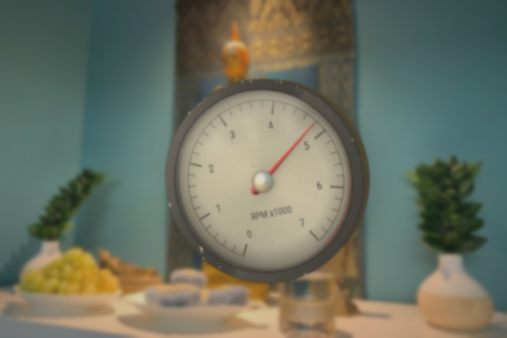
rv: rpm 4800
